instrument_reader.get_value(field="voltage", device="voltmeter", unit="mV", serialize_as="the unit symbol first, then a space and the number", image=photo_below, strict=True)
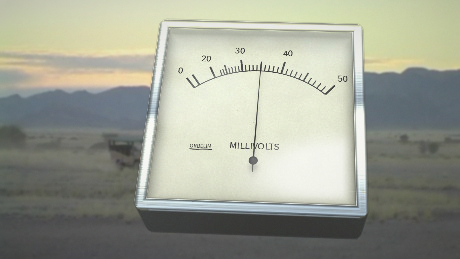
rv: mV 35
